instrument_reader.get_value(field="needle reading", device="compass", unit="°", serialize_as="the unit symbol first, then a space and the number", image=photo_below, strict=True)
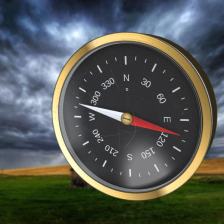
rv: ° 105
